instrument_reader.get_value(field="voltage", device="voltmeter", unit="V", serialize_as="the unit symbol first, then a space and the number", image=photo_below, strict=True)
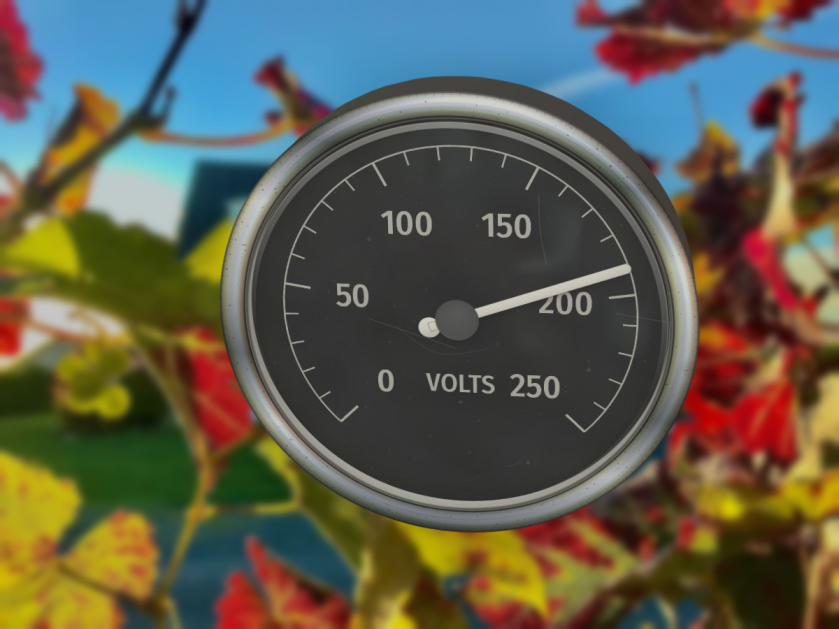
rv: V 190
